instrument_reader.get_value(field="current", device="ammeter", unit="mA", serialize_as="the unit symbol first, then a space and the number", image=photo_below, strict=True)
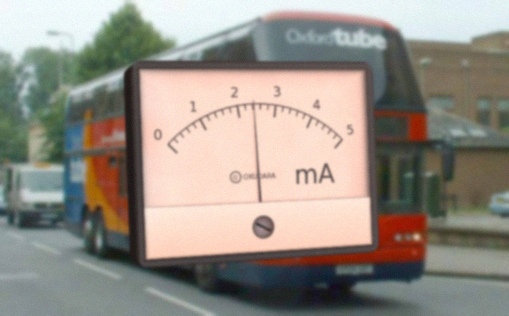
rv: mA 2.4
